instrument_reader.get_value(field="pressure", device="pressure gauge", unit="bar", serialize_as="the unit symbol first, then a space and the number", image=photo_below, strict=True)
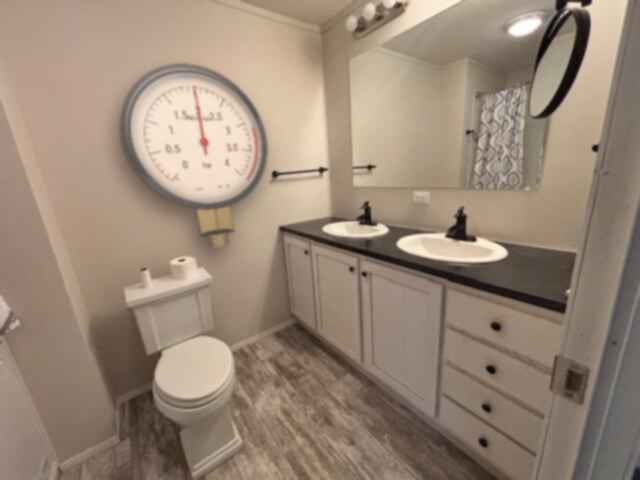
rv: bar 2
